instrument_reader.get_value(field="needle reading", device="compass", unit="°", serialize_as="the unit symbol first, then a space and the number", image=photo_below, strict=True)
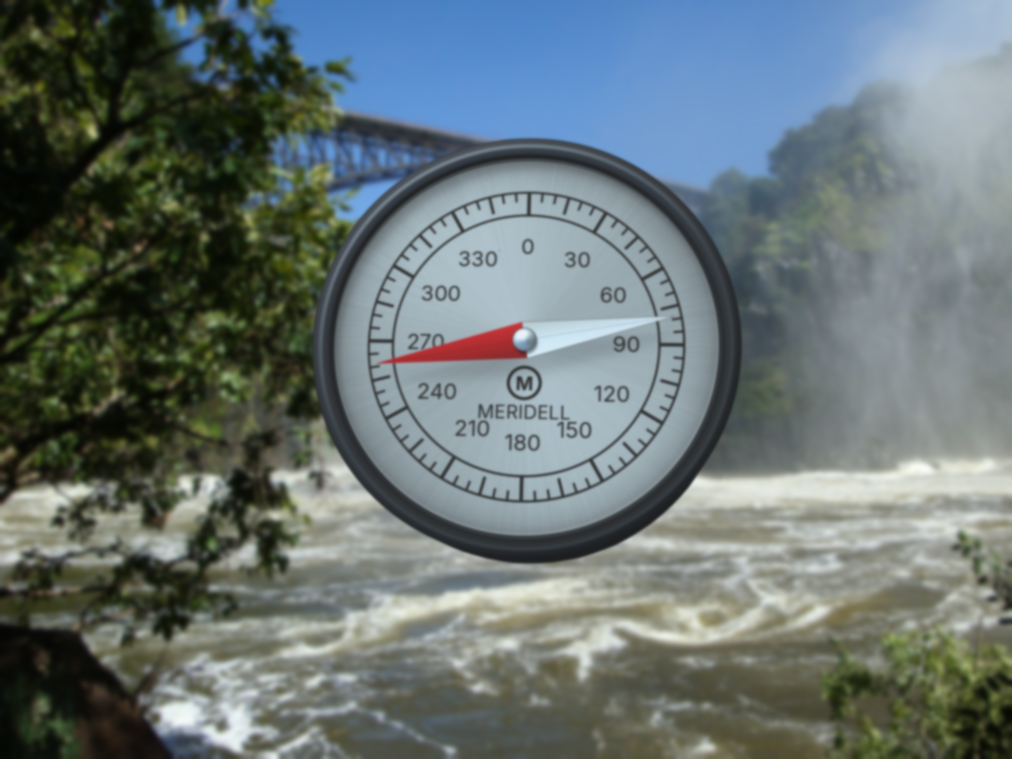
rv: ° 260
